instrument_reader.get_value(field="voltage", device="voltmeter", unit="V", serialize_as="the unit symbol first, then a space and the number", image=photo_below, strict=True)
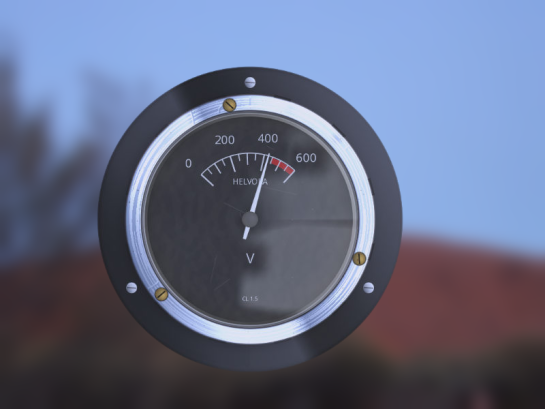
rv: V 425
